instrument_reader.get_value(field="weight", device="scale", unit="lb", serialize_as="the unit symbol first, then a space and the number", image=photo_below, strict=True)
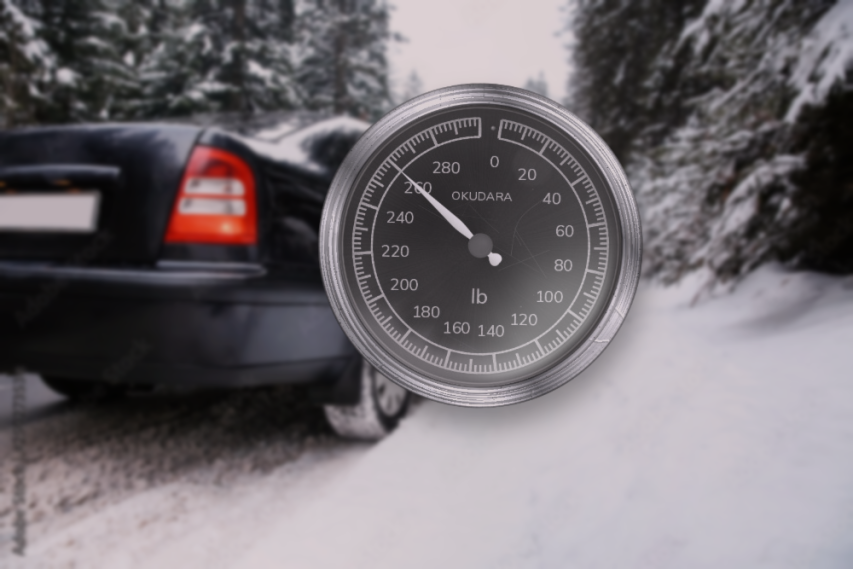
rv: lb 260
